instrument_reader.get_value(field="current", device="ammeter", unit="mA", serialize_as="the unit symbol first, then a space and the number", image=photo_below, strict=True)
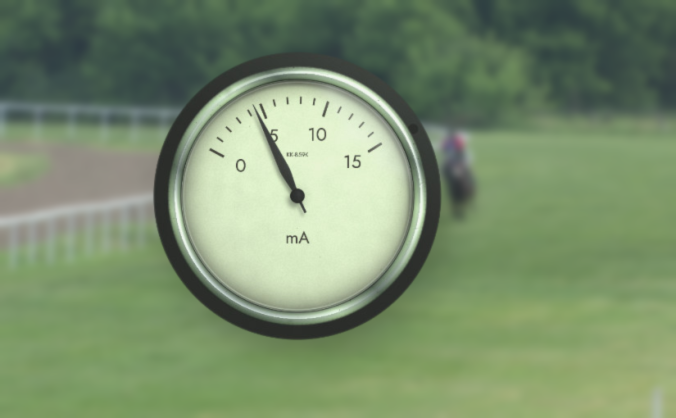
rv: mA 4.5
